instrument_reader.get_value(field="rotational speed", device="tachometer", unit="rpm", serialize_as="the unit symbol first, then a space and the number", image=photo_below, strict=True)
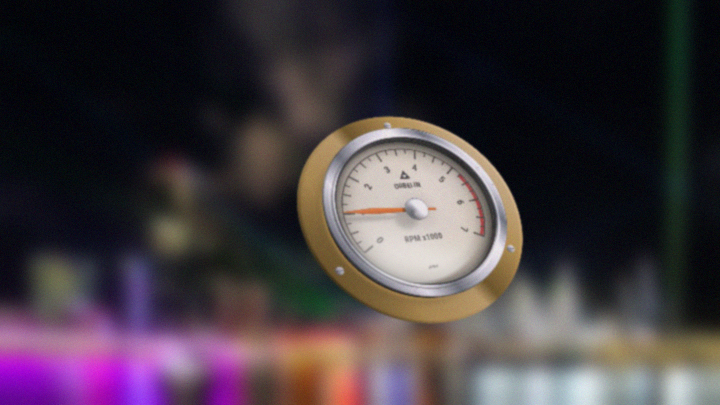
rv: rpm 1000
